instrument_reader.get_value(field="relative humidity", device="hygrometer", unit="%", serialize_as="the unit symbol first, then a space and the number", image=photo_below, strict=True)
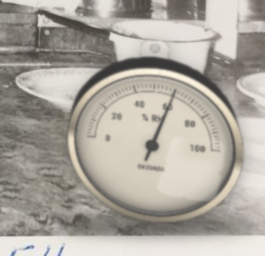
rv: % 60
